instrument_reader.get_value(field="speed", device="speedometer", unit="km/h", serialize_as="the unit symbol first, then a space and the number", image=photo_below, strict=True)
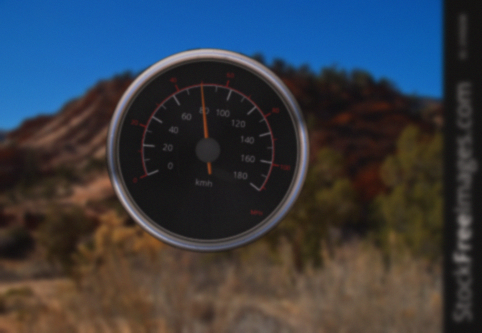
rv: km/h 80
